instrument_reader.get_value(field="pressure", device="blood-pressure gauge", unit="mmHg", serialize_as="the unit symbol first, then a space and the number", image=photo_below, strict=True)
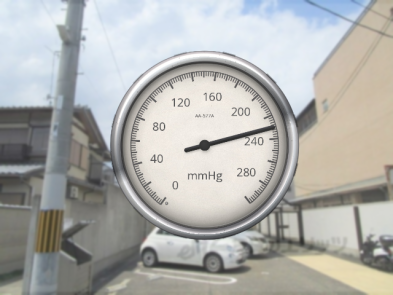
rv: mmHg 230
